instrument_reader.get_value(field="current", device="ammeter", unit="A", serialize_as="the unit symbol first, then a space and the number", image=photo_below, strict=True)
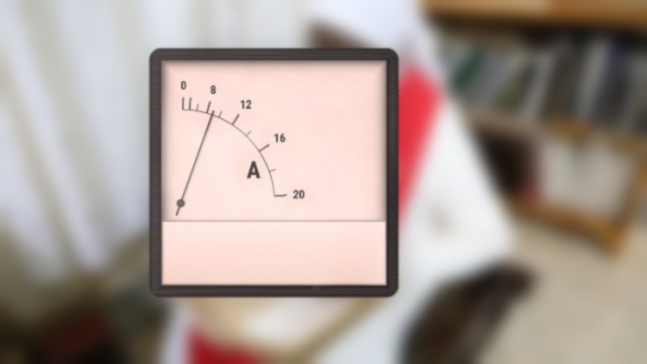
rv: A 9
